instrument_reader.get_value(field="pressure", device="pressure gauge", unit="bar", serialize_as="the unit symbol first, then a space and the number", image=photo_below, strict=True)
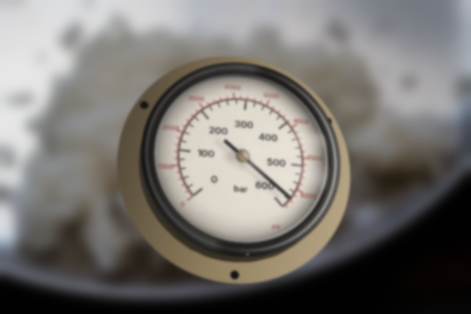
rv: bar 580
